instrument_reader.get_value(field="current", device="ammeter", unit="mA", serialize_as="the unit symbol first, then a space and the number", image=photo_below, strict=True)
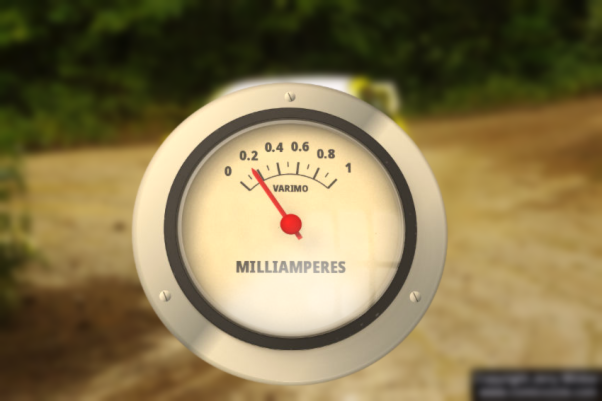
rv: mA 0.15
